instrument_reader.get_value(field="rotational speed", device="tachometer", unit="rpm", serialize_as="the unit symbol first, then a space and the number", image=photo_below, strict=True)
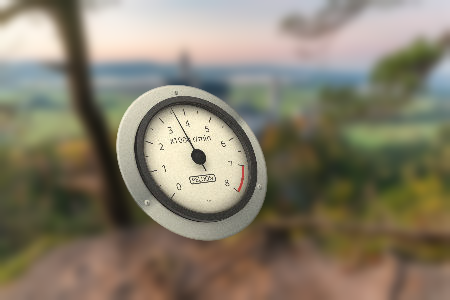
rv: rpm 3500
